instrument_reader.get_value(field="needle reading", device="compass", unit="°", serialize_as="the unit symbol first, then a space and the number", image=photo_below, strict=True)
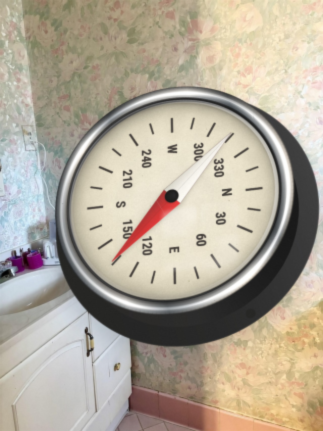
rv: ° 135
